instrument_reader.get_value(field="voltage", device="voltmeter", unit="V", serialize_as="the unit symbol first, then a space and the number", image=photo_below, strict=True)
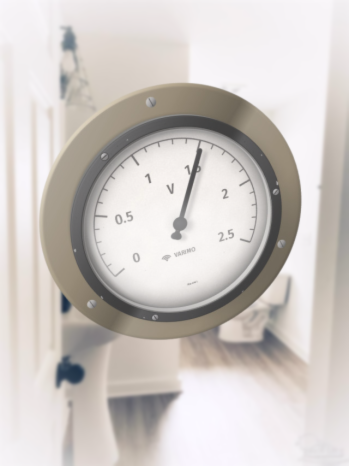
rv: V 1.5
